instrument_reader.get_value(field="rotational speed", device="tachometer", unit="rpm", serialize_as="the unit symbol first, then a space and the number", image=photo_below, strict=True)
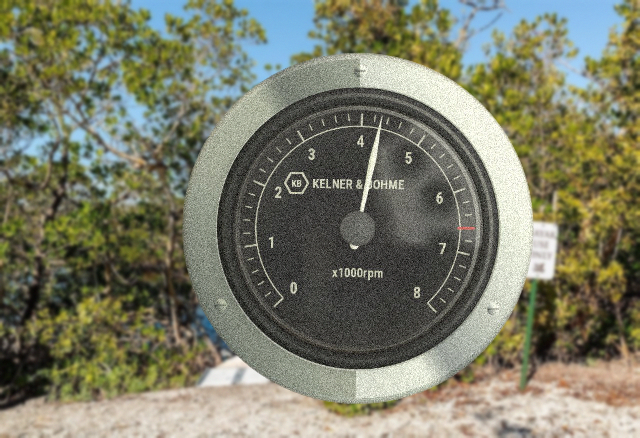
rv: rpm 4300
